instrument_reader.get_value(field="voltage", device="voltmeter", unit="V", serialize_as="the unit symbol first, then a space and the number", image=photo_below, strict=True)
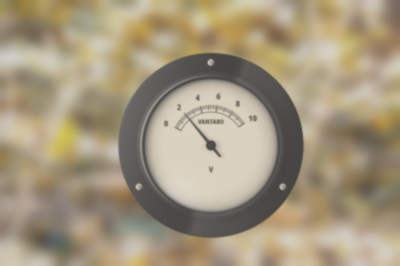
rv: V 2
